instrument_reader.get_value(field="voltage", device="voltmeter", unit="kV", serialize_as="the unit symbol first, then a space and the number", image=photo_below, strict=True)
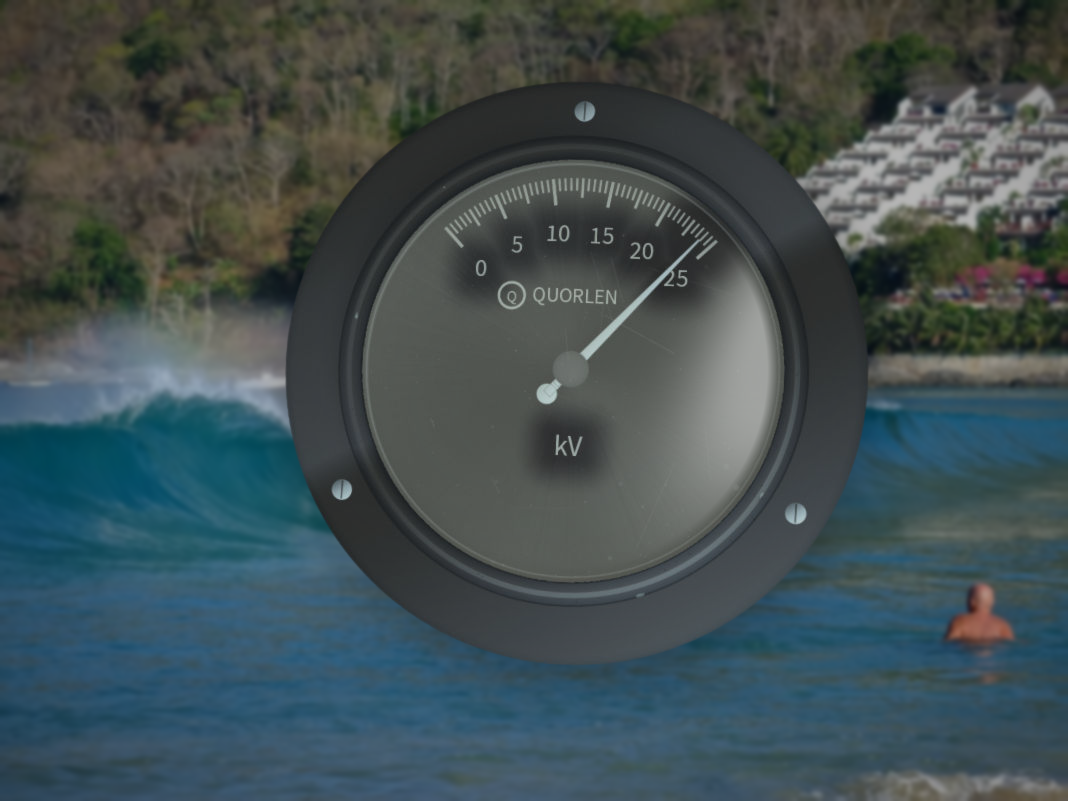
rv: kV 24
